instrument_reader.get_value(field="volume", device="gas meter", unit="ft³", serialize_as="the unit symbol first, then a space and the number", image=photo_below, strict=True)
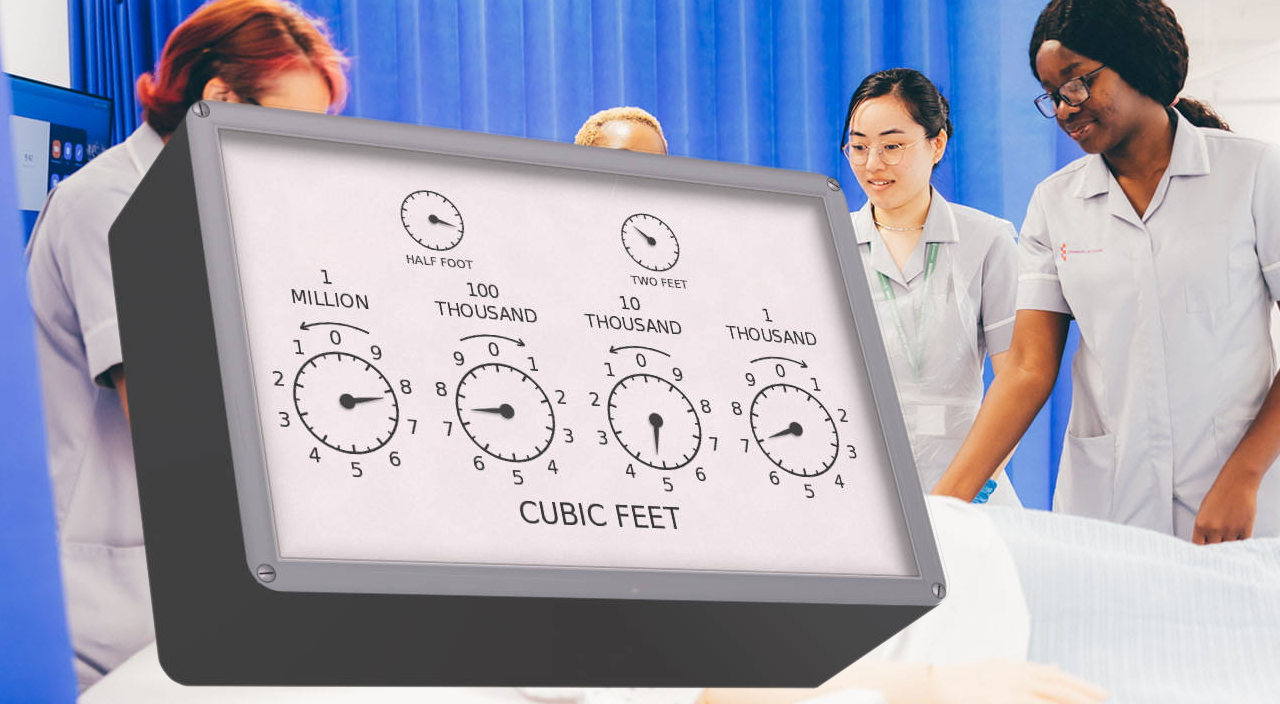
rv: ft³ 774700
